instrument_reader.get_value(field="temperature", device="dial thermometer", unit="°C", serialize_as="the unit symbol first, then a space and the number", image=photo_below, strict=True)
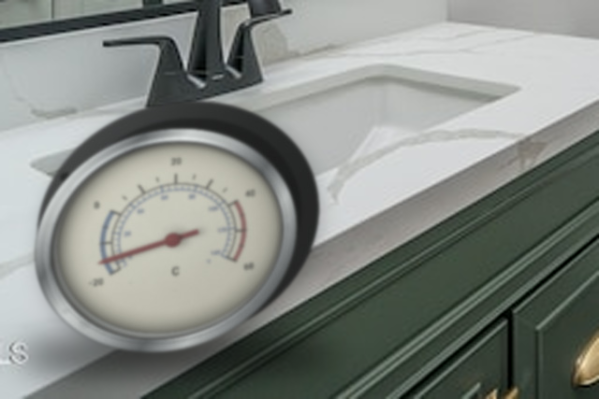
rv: °C -15
